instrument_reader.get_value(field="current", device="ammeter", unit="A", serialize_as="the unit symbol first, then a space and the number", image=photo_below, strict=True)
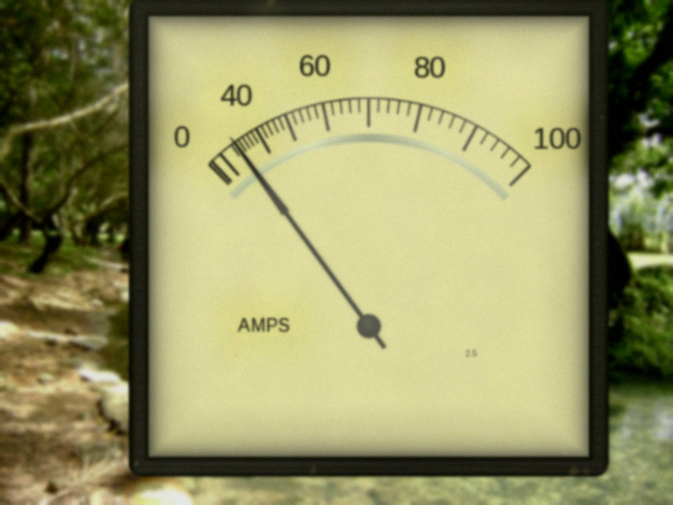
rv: A 30
